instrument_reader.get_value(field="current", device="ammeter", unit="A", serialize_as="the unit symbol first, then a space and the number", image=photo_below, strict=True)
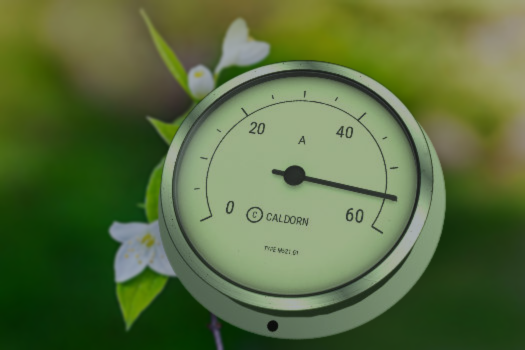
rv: A 55
